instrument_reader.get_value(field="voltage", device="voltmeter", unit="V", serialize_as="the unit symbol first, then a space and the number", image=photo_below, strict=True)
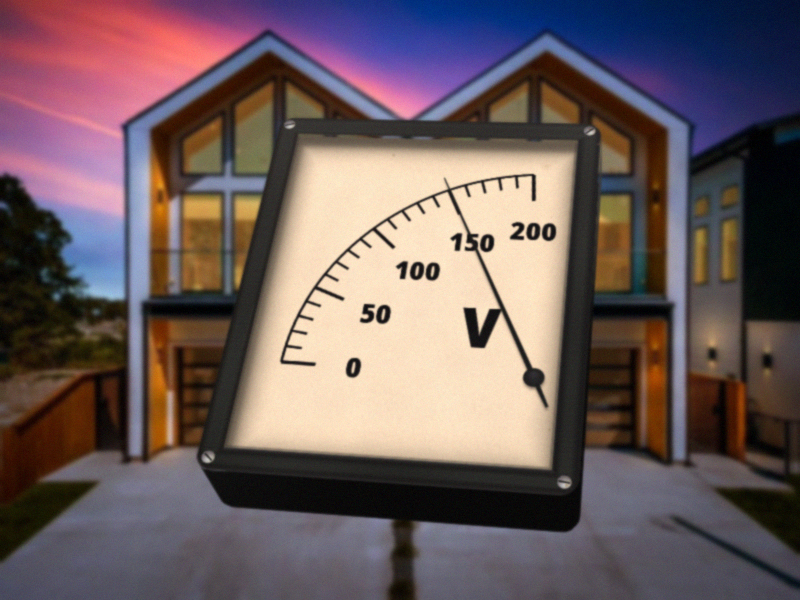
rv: V 150
